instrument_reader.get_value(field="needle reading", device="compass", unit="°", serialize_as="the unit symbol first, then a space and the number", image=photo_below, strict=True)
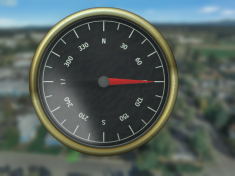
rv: ° 90
